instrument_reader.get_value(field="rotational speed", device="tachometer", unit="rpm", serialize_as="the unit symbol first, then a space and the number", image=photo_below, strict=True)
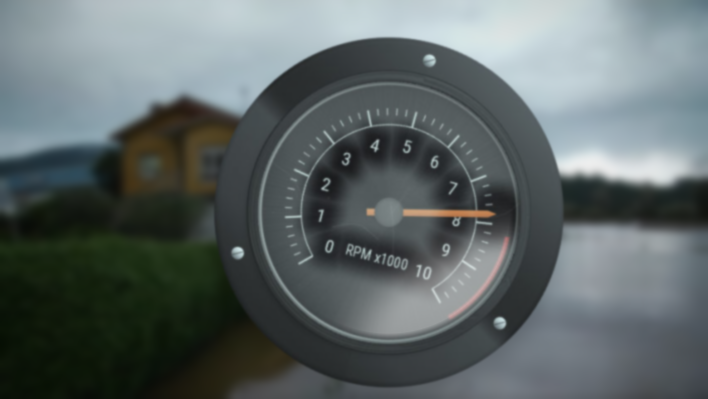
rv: rpm 7800
